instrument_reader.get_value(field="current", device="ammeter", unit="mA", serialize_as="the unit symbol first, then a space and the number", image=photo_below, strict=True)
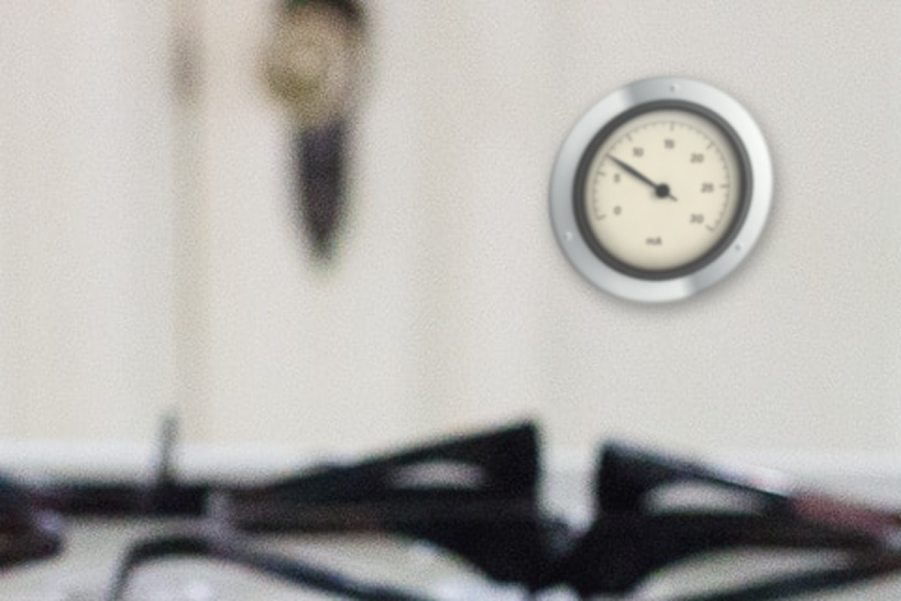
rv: mA 7
